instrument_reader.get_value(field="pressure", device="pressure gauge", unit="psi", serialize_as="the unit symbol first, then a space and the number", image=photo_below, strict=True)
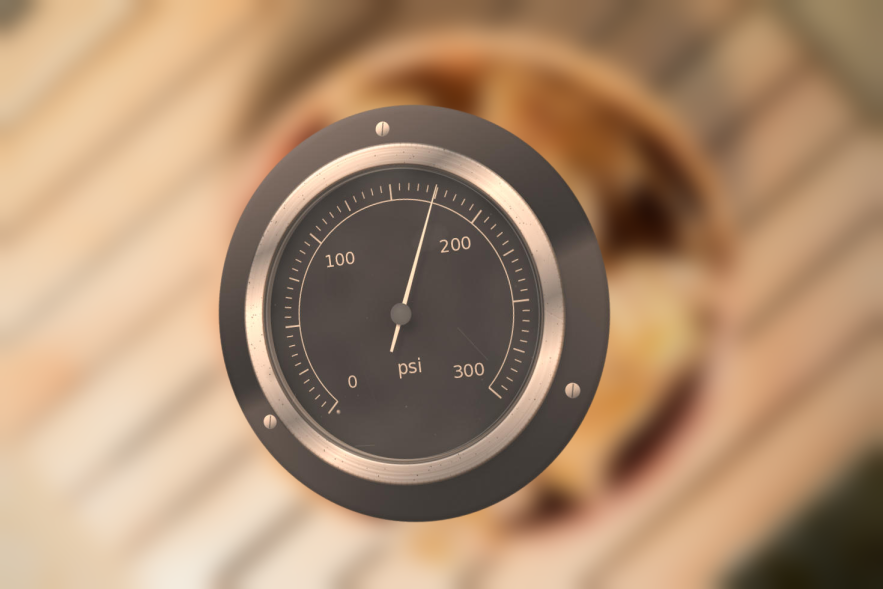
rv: psi 175
